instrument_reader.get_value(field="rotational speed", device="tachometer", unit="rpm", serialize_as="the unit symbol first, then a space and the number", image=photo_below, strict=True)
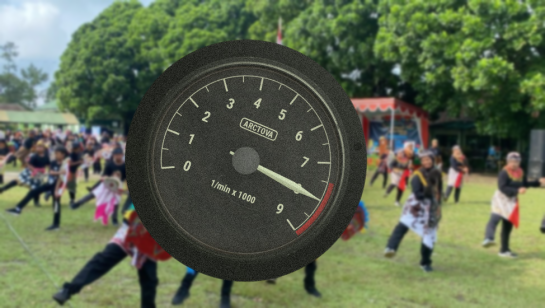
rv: rpm 8000
